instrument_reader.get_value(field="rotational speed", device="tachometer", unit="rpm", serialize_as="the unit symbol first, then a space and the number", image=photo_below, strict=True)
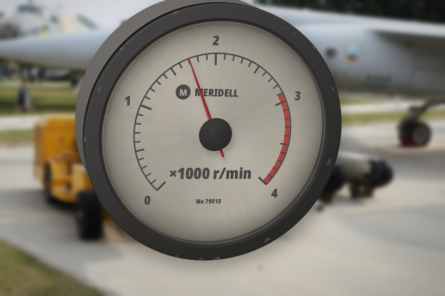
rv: rpm 1700
